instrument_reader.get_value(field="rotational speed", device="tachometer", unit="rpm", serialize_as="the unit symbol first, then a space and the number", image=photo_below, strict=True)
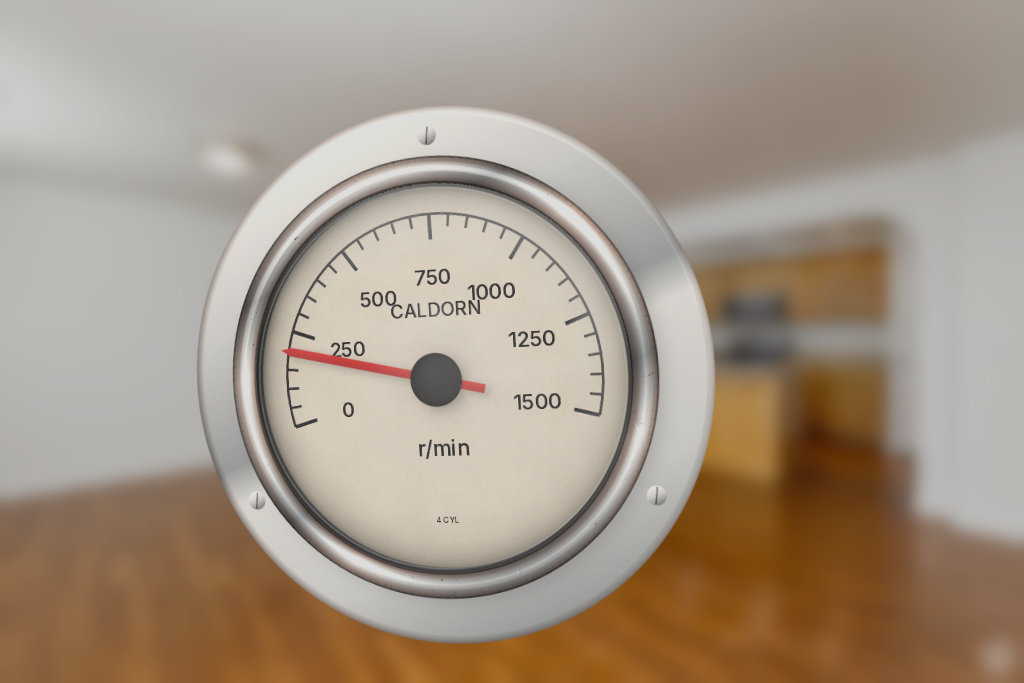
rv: rpm 200
